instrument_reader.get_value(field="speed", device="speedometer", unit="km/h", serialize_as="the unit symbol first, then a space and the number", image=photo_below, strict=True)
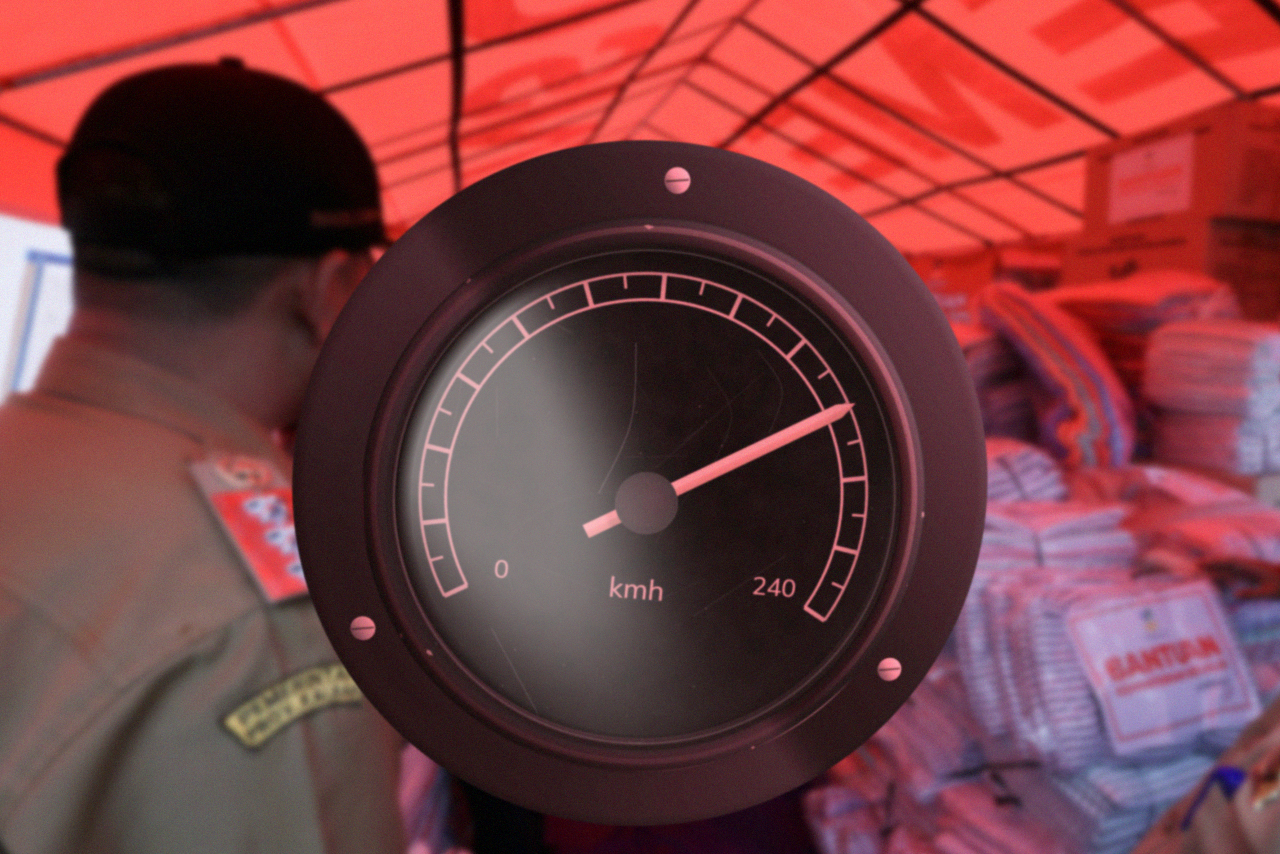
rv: km/h 180
